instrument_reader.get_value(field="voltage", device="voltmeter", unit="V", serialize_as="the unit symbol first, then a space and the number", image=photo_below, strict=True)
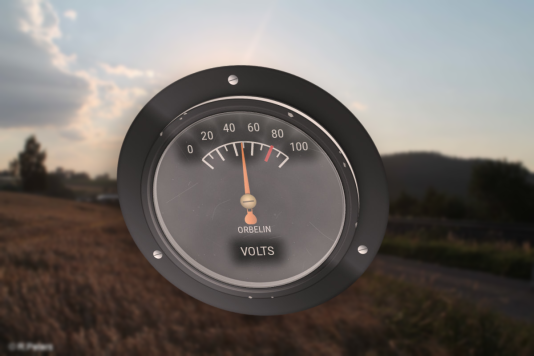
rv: V 50
